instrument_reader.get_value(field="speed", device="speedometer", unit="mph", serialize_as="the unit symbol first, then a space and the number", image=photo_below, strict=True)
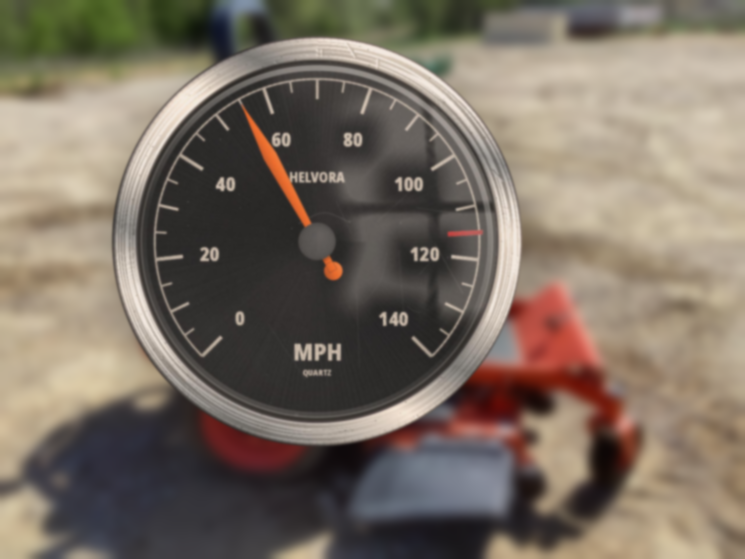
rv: mph 55
